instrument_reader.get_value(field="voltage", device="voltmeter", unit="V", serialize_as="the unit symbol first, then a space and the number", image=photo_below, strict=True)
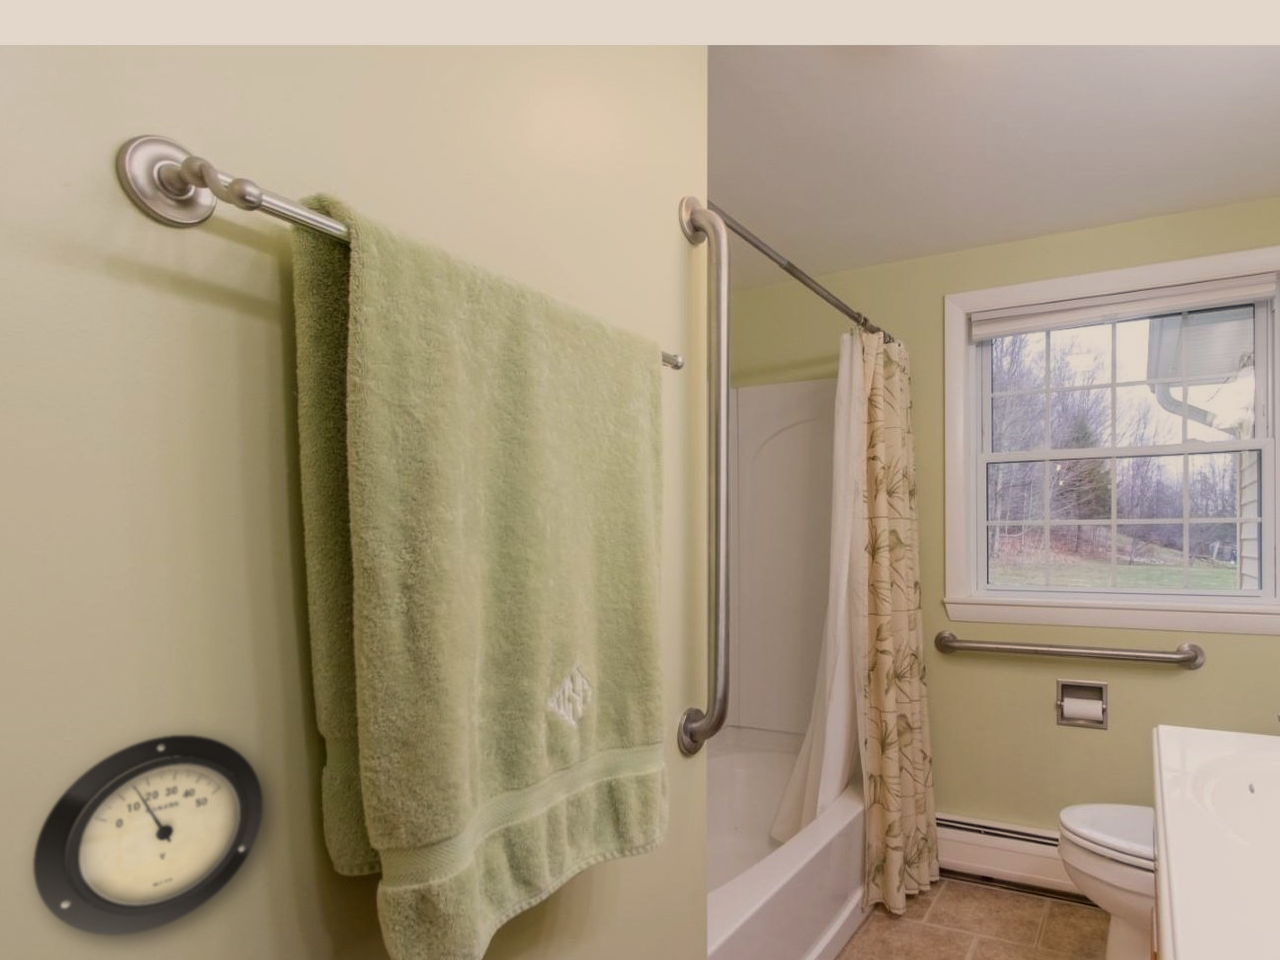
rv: V 15
